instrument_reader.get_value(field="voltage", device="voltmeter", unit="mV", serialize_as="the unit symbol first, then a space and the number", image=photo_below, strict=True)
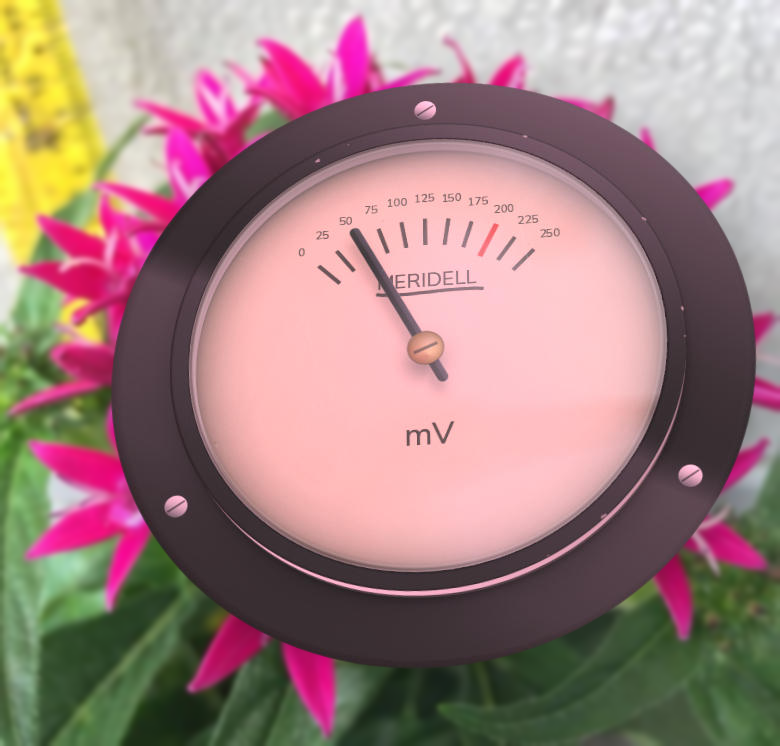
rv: mV 50
